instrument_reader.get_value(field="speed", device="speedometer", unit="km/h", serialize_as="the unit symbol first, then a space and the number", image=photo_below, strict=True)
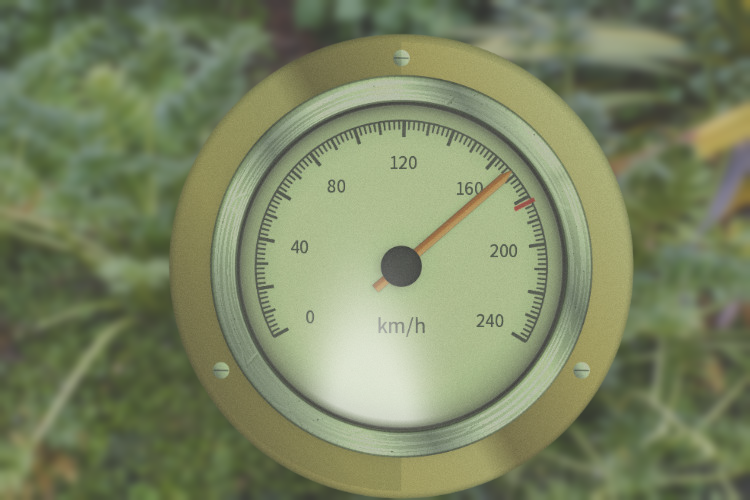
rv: km/h 168
